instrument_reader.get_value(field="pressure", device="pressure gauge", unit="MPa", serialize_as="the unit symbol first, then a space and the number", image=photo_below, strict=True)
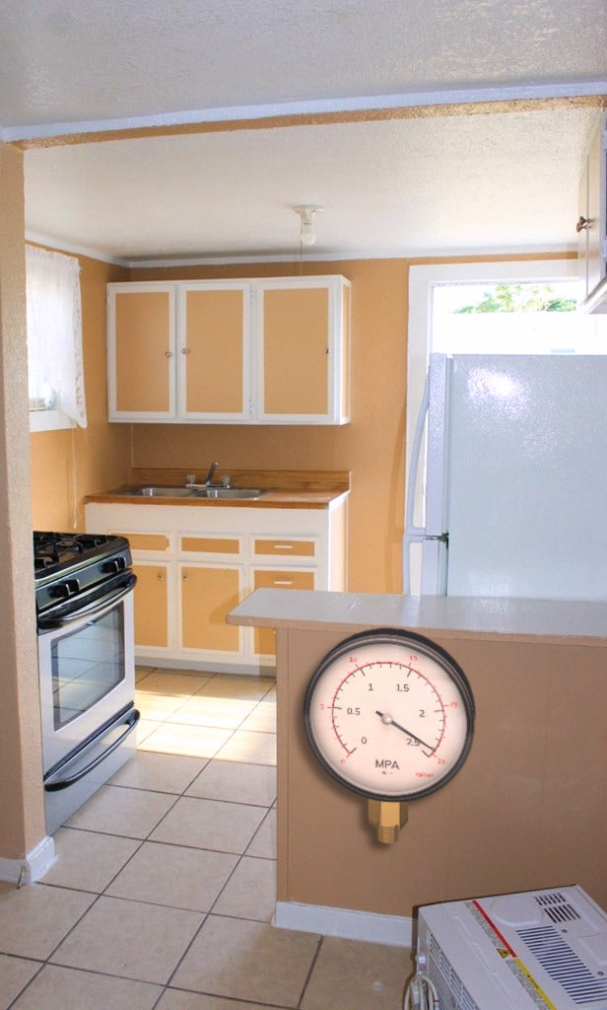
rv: MPa 2.4
